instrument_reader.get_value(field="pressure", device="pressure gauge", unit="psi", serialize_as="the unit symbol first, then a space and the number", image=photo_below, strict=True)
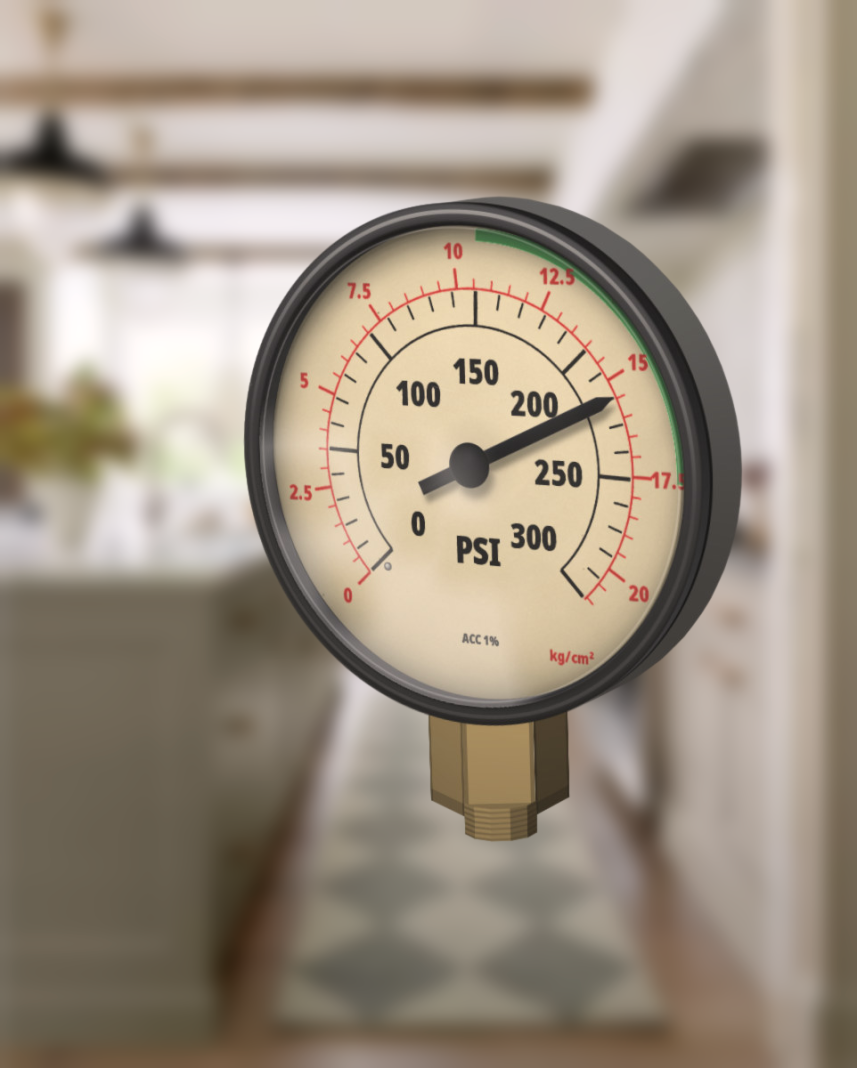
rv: psi 220
